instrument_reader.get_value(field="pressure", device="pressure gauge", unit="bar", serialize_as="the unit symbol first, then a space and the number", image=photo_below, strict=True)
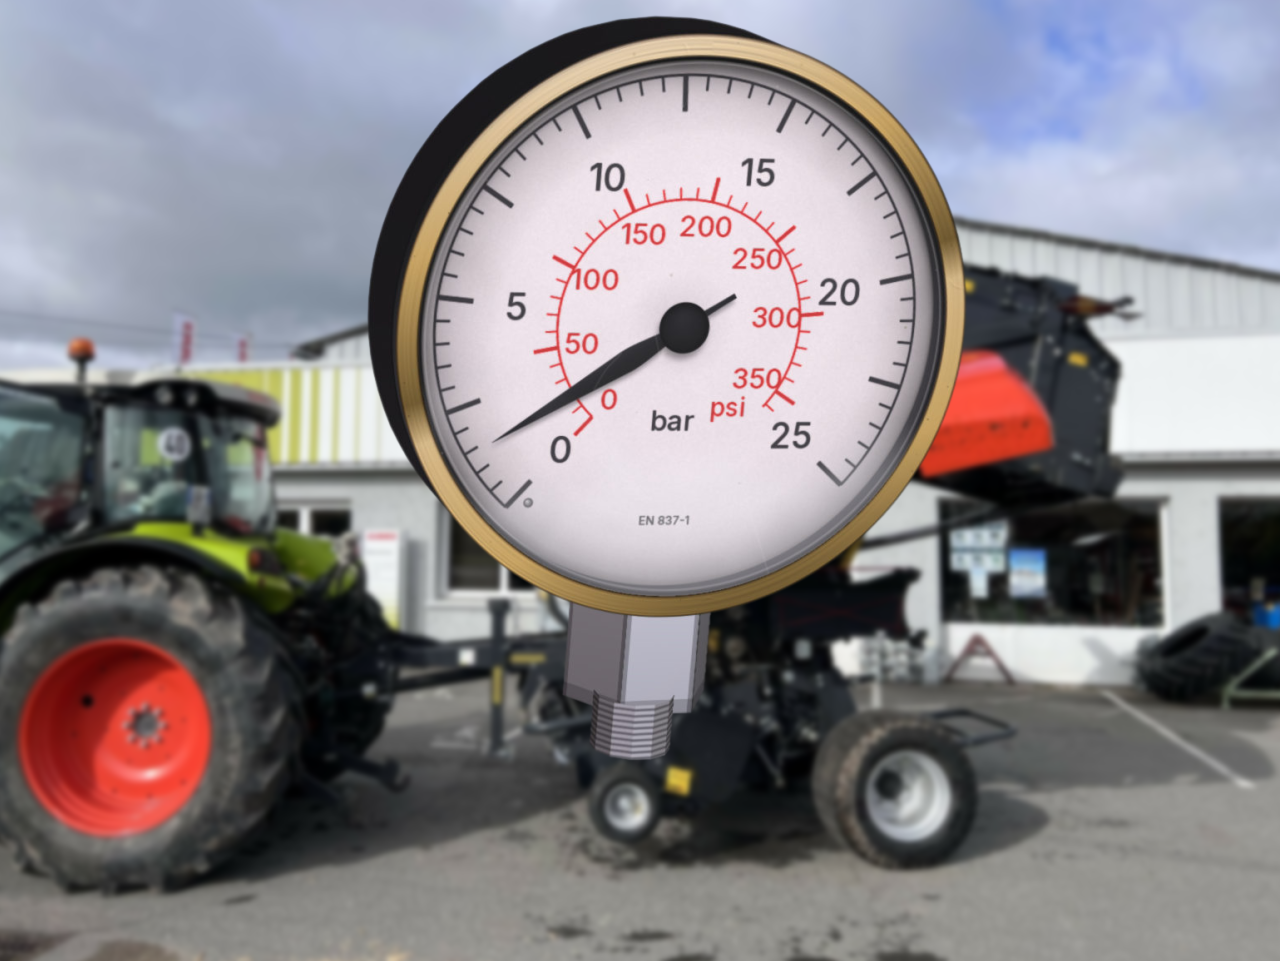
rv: bar 1.5
